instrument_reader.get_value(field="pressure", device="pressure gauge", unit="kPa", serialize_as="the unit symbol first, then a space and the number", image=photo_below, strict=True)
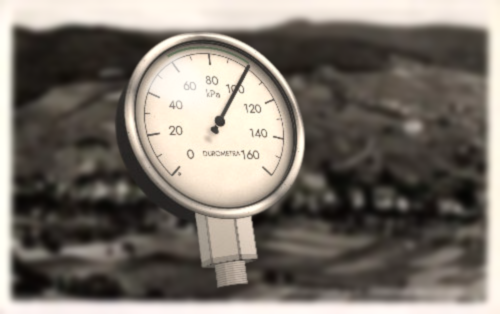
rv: kPa 100
